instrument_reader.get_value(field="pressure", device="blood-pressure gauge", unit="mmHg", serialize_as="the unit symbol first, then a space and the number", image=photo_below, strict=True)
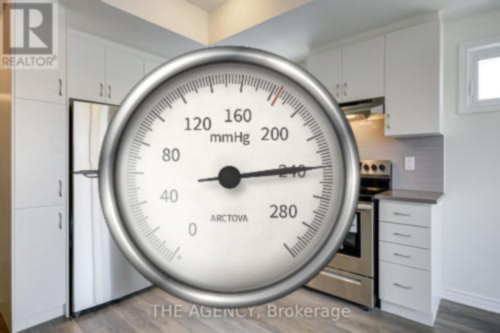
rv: mmHg 240
